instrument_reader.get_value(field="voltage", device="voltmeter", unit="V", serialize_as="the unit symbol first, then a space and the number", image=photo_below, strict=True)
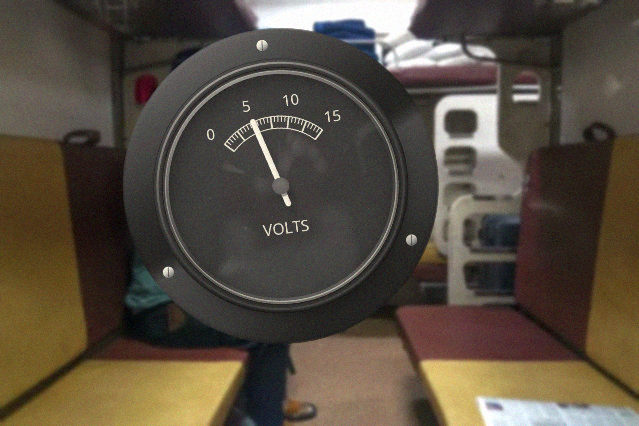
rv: V 5
